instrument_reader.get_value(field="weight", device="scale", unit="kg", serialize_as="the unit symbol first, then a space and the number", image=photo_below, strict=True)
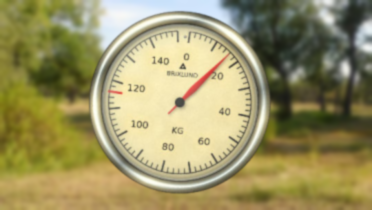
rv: kg 16
